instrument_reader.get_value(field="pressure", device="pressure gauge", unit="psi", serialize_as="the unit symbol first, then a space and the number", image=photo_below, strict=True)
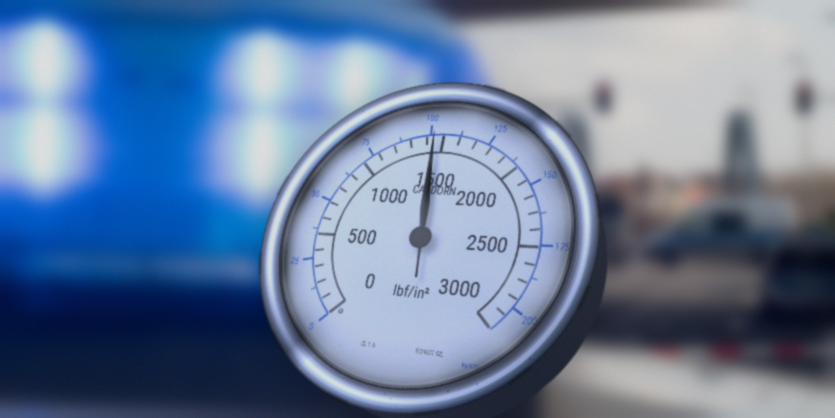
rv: psi 1450
